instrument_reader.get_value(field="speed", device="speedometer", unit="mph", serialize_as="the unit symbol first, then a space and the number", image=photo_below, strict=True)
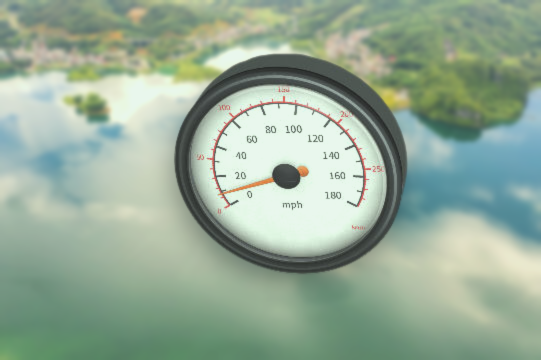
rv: mph 10
